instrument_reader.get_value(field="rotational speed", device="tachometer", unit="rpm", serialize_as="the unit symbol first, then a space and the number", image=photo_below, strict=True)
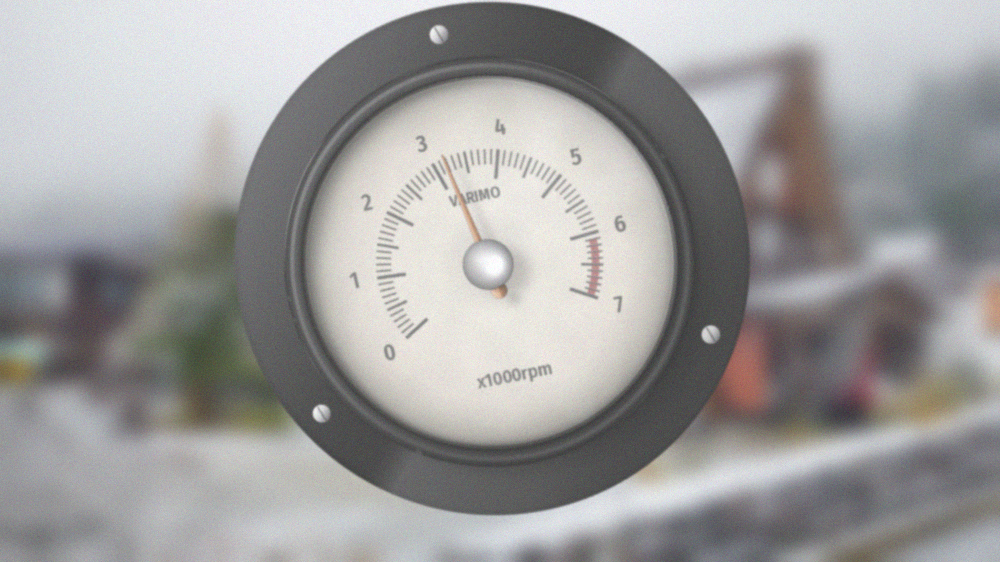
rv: rpm 3200
